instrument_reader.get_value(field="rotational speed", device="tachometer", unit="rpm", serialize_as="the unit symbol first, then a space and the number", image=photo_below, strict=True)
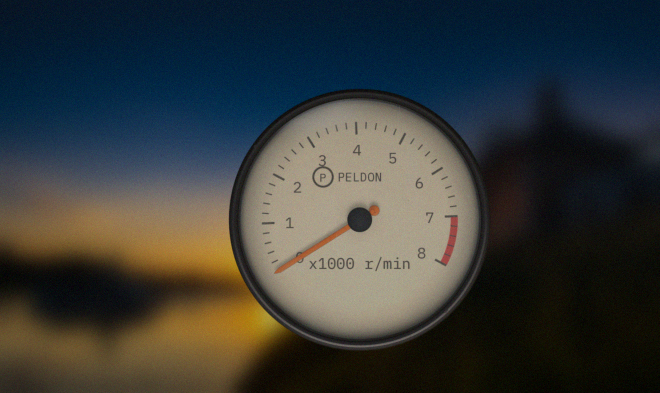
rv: rpm 0
